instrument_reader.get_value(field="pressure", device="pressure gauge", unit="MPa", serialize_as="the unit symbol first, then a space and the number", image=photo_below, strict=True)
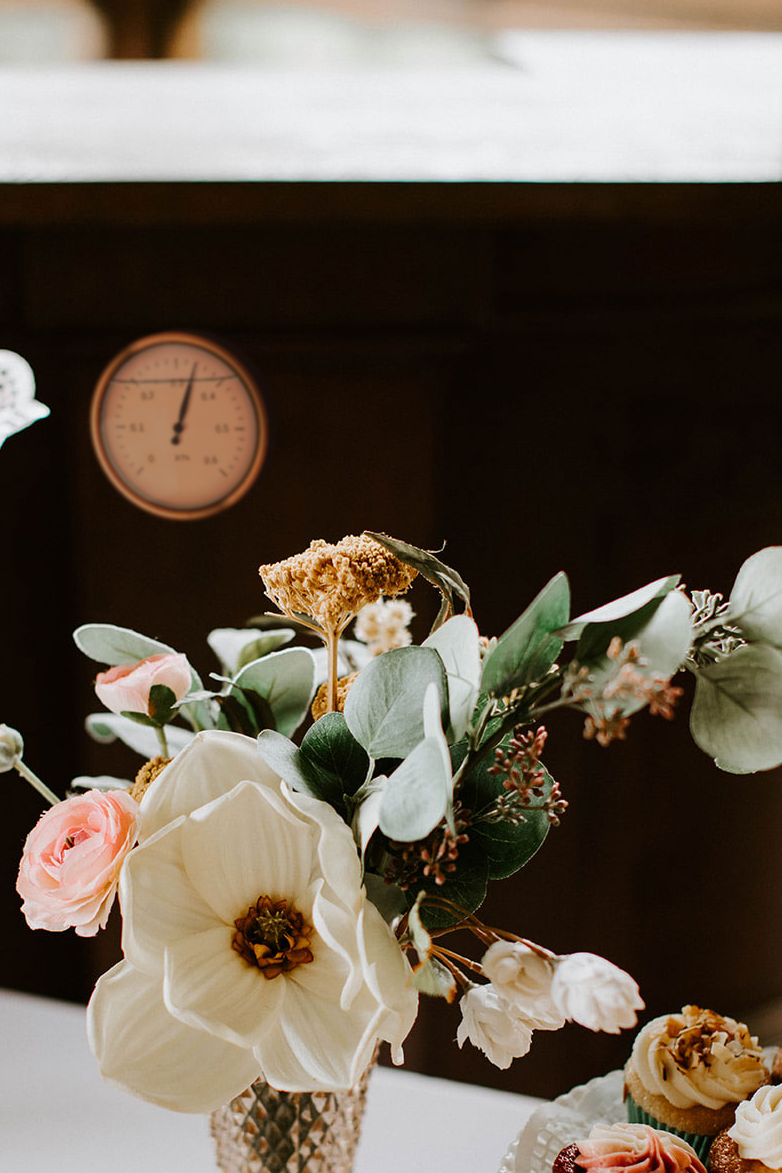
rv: MPa 0.34
